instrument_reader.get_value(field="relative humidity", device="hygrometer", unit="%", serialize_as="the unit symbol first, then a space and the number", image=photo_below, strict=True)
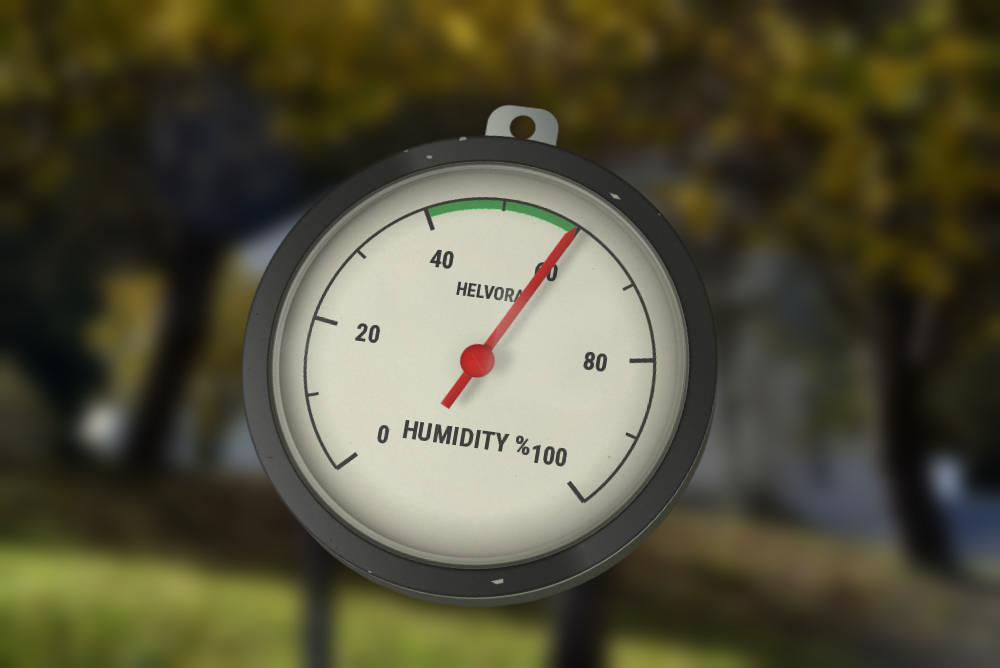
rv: % 60
